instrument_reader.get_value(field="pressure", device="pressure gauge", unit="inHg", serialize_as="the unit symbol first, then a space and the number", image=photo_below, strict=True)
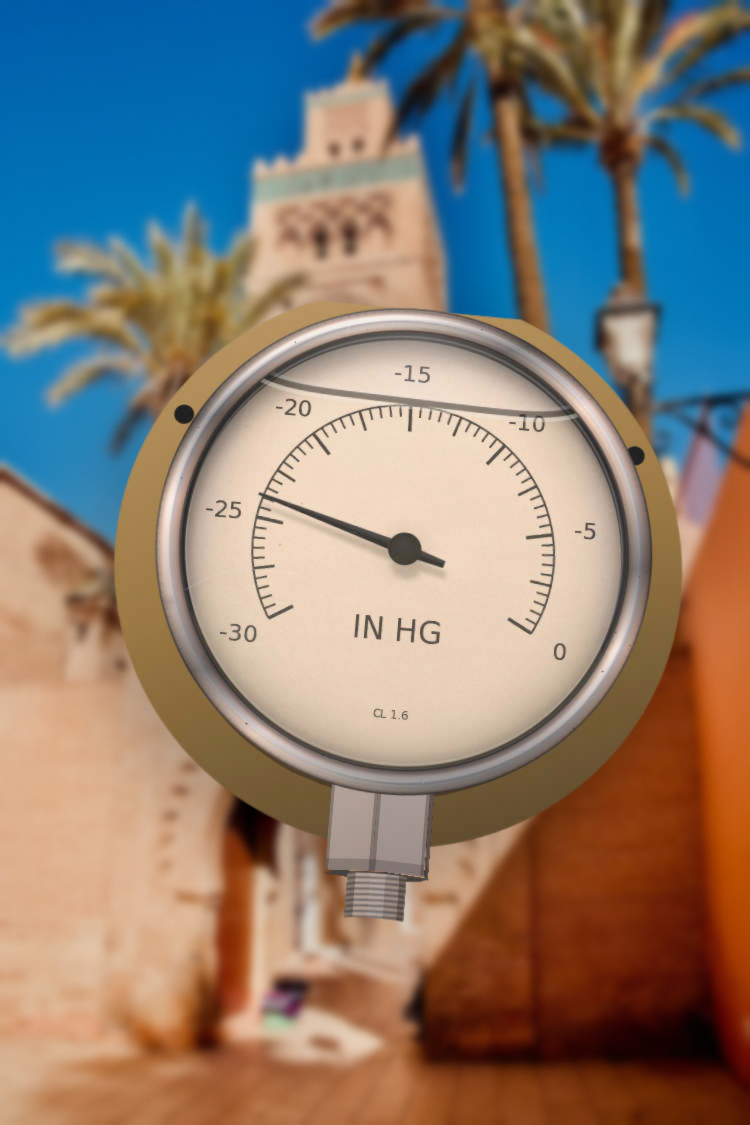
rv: inHg -24
